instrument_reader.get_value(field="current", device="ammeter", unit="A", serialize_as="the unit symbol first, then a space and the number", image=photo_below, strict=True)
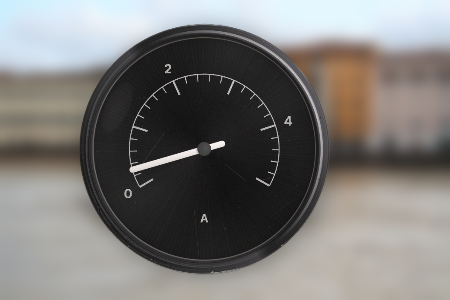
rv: A 0.3
